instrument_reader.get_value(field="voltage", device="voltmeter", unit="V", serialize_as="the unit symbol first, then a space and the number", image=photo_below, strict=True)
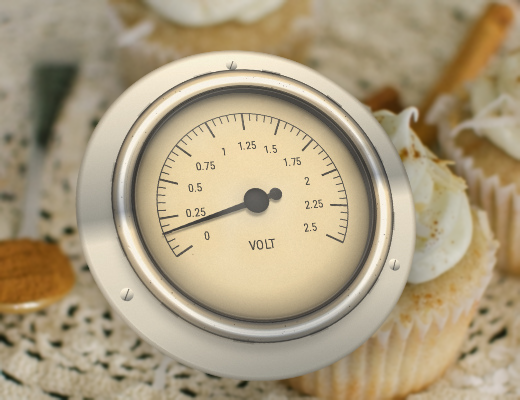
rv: V 0.15
